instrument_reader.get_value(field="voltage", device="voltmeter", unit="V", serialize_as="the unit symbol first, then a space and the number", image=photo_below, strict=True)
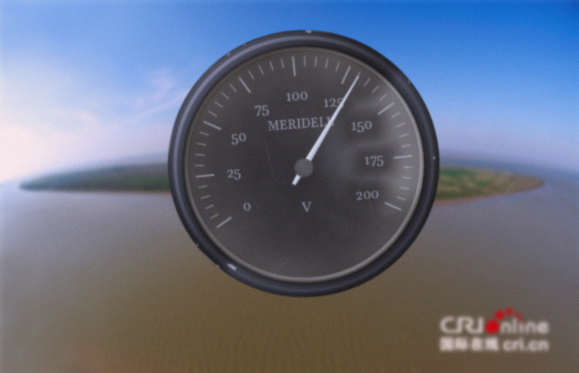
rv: V 130
